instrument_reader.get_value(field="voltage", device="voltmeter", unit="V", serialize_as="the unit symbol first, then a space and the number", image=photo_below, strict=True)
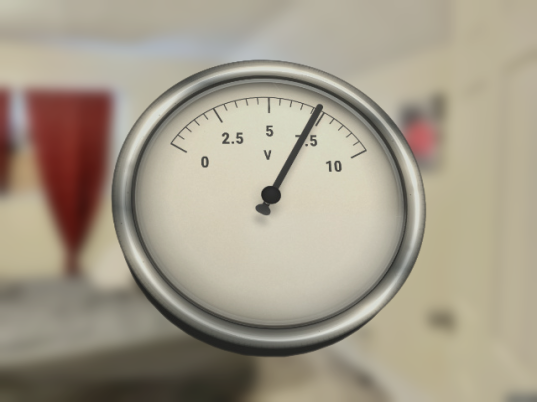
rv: V 7.25
